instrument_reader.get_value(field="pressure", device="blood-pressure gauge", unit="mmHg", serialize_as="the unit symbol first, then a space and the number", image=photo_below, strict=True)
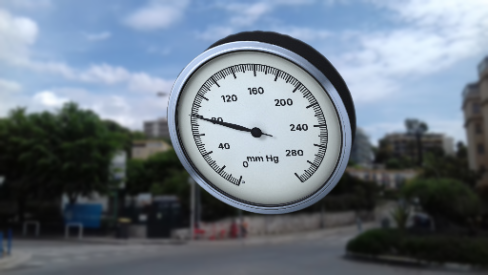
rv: mmHg 80
